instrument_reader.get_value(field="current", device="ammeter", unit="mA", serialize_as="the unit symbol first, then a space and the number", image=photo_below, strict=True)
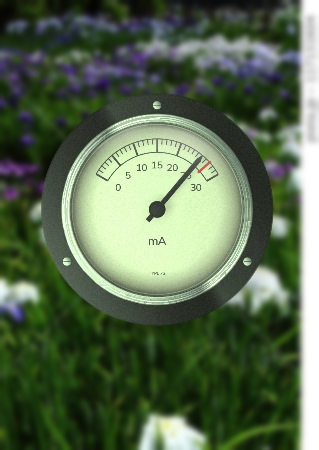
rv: mA 25
